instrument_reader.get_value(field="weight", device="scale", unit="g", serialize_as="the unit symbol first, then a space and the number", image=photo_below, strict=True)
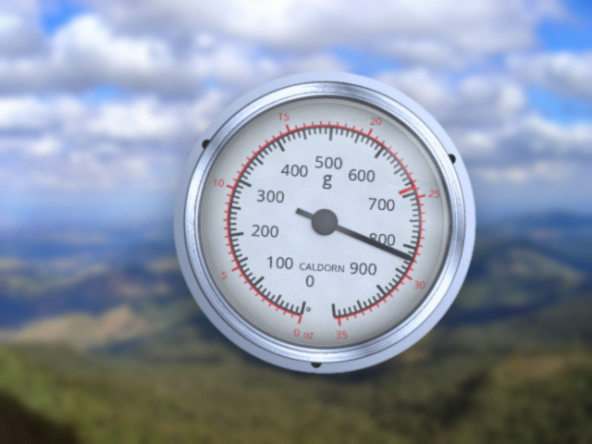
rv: g 820
